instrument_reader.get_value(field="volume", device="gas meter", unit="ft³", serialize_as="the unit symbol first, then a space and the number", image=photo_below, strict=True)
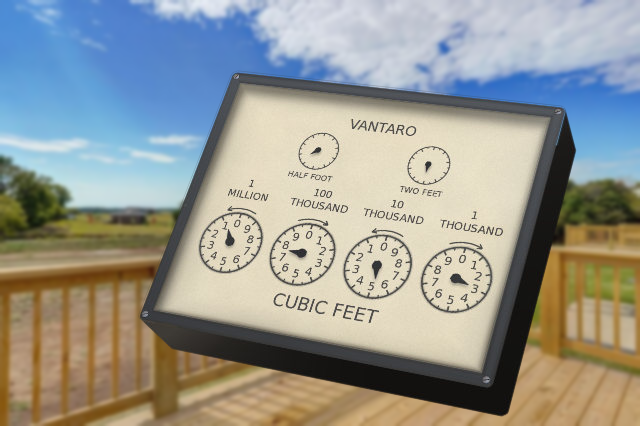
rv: ft³ 75300
